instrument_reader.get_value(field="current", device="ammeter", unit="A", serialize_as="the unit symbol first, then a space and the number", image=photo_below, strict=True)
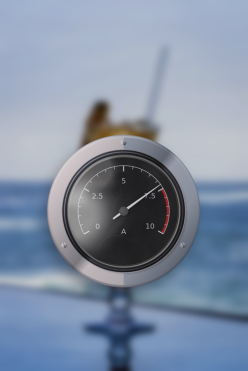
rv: A 7.25
